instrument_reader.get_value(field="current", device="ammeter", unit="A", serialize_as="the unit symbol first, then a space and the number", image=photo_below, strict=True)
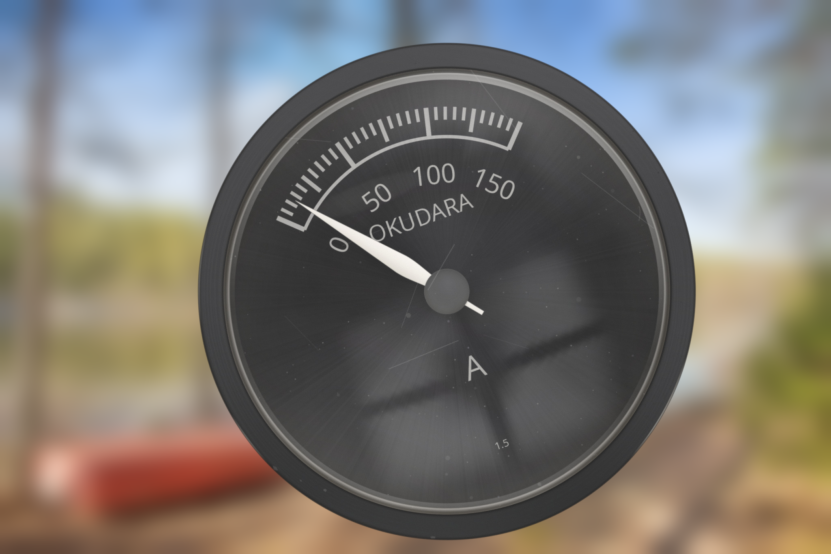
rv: A 12.5
